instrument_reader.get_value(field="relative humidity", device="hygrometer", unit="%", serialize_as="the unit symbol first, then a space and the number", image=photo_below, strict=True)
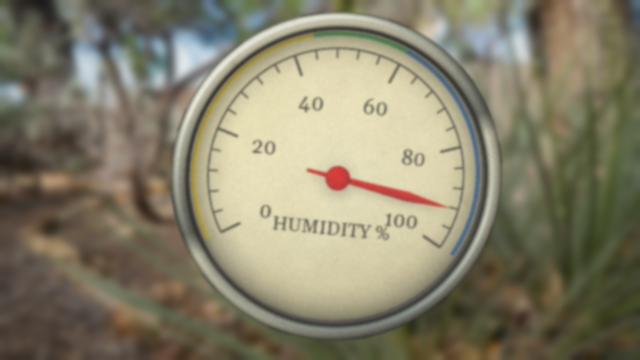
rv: % 92
